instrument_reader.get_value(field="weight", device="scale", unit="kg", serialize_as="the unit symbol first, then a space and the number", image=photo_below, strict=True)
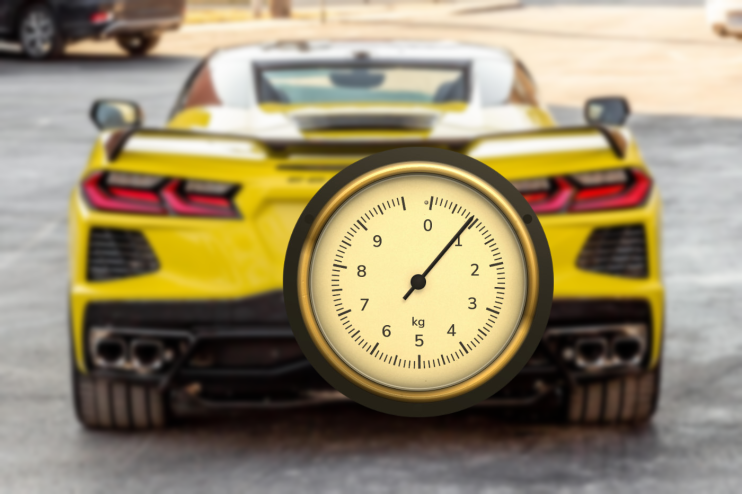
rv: kg 0.9
